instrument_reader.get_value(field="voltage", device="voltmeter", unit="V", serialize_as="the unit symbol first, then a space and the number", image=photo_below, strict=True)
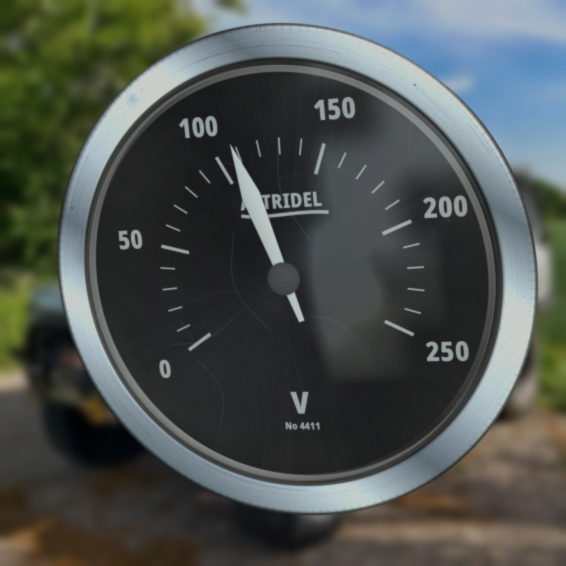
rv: V 110
